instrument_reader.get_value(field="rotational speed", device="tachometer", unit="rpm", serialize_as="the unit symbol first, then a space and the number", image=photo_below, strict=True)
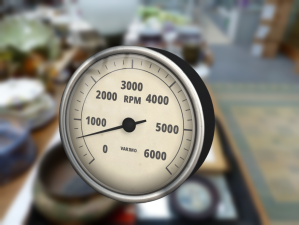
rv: rpm 600
